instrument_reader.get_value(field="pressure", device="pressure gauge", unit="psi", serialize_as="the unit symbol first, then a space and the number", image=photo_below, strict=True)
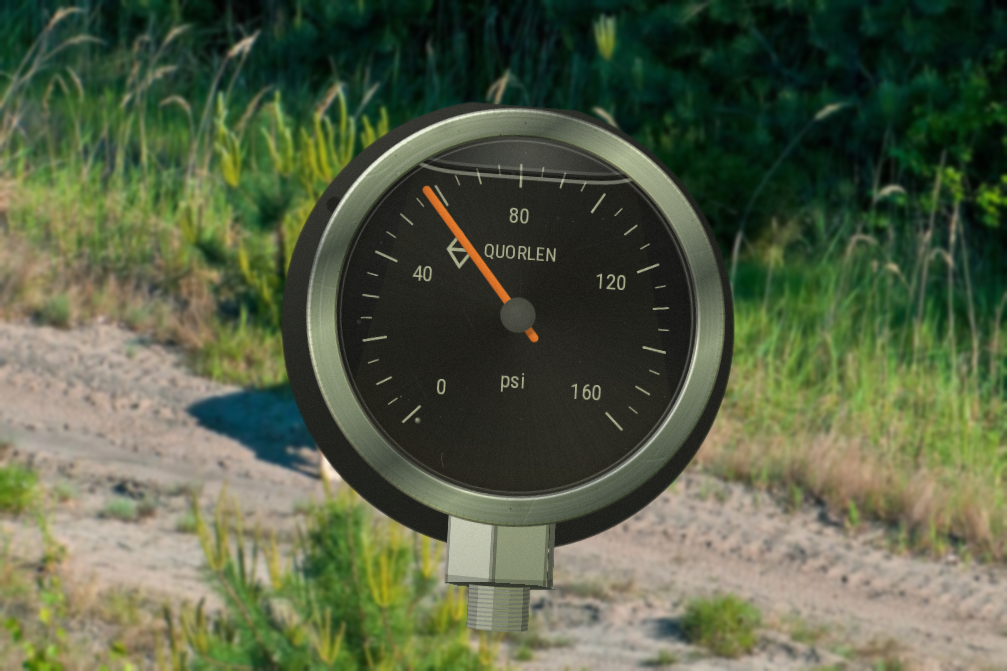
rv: psi 57.5
